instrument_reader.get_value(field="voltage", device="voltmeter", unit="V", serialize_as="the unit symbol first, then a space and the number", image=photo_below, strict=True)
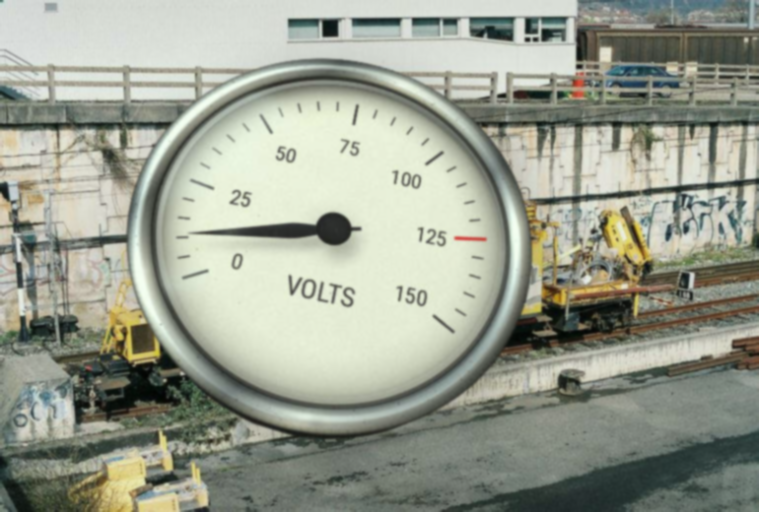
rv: V 10
